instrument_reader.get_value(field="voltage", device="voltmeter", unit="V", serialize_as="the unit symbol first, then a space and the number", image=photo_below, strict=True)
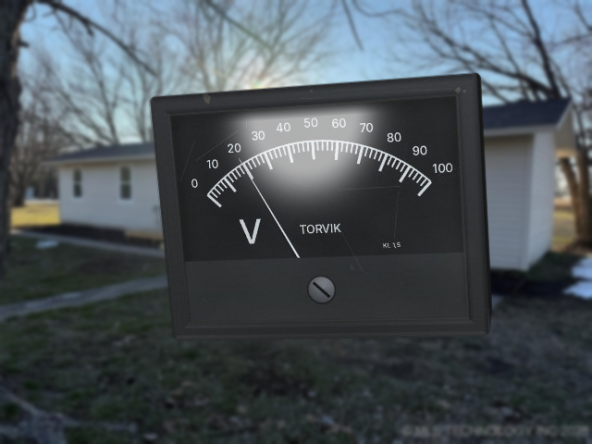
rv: V 20
